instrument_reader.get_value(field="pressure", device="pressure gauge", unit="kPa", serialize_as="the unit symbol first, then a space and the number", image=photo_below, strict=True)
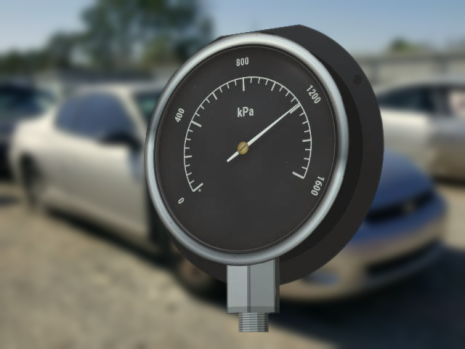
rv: kPa 1200
